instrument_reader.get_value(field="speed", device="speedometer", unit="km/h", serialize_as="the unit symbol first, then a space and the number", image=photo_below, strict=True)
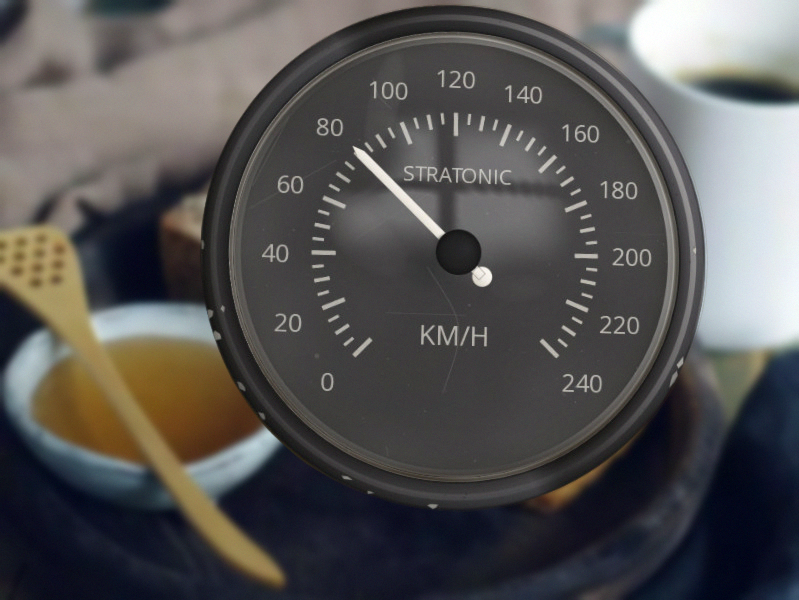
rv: km/h 80
